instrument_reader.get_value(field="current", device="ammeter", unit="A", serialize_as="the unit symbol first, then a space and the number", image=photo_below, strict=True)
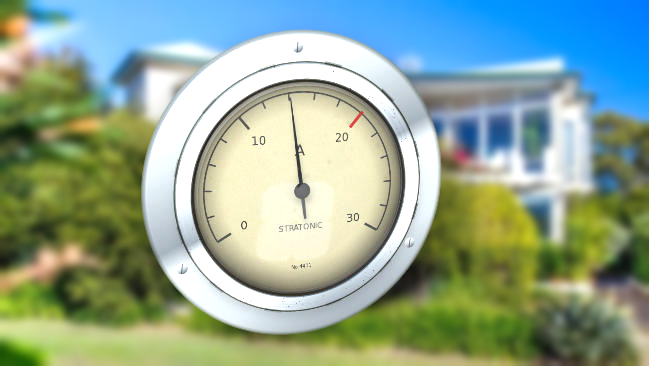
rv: A 14
